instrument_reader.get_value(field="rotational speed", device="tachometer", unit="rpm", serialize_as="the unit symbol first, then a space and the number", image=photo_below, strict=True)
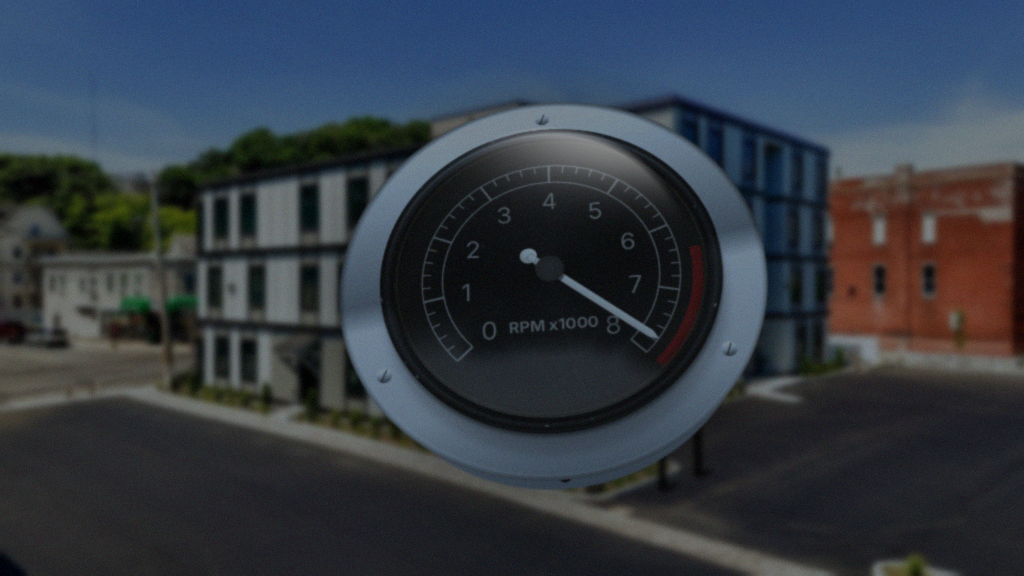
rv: rpm 7800
